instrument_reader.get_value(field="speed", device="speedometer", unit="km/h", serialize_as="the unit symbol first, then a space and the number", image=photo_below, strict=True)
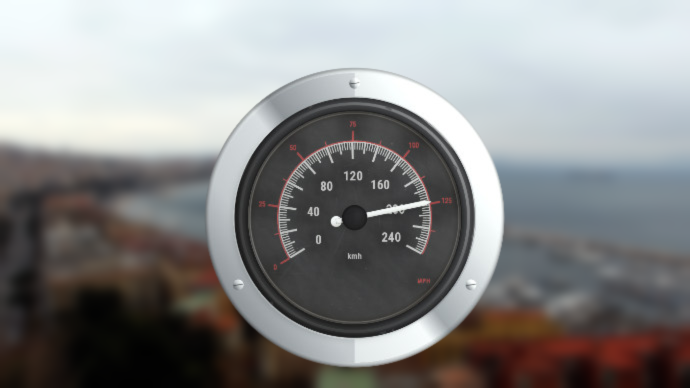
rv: km/h 200
